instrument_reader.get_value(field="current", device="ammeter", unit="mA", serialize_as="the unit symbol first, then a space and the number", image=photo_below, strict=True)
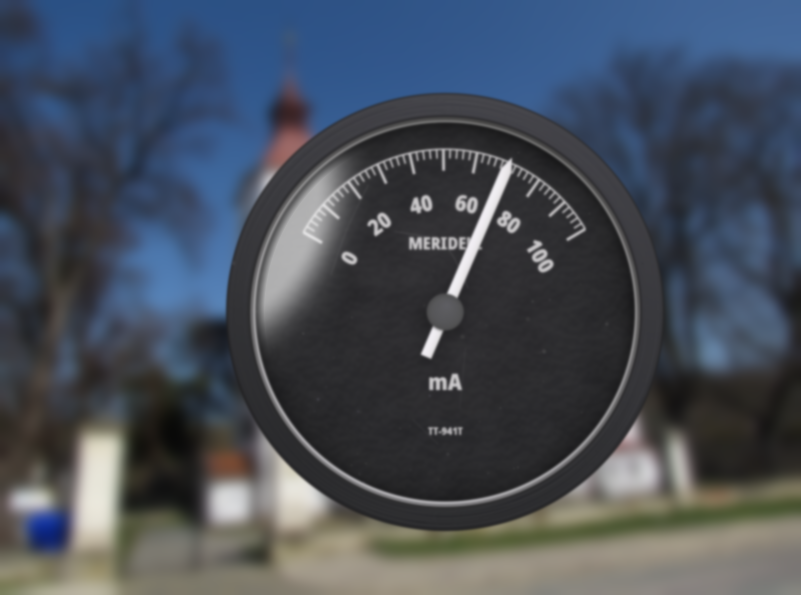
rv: mA 70
